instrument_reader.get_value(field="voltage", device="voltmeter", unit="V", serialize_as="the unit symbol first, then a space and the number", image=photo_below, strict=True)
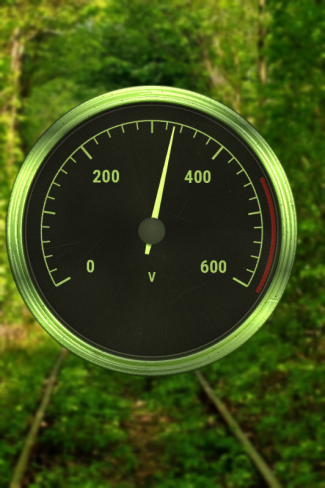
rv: V 330
